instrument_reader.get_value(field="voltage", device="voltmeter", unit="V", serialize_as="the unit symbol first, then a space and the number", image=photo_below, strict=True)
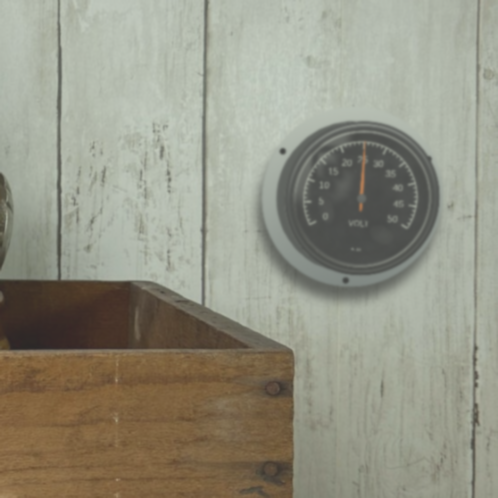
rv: V 25
